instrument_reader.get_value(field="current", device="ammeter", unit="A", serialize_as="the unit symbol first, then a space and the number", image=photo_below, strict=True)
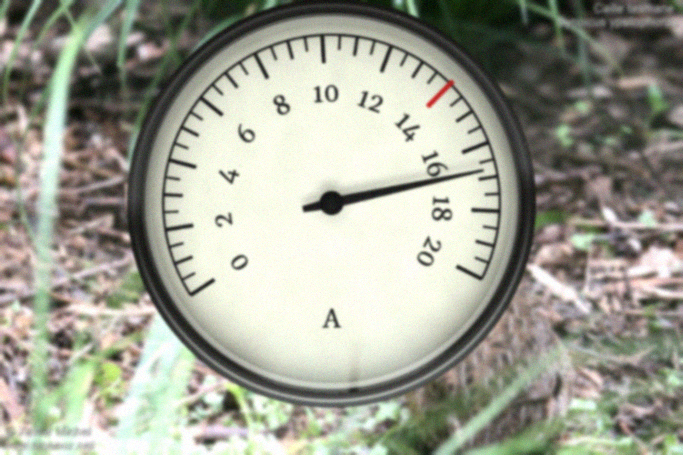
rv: A 16.75
